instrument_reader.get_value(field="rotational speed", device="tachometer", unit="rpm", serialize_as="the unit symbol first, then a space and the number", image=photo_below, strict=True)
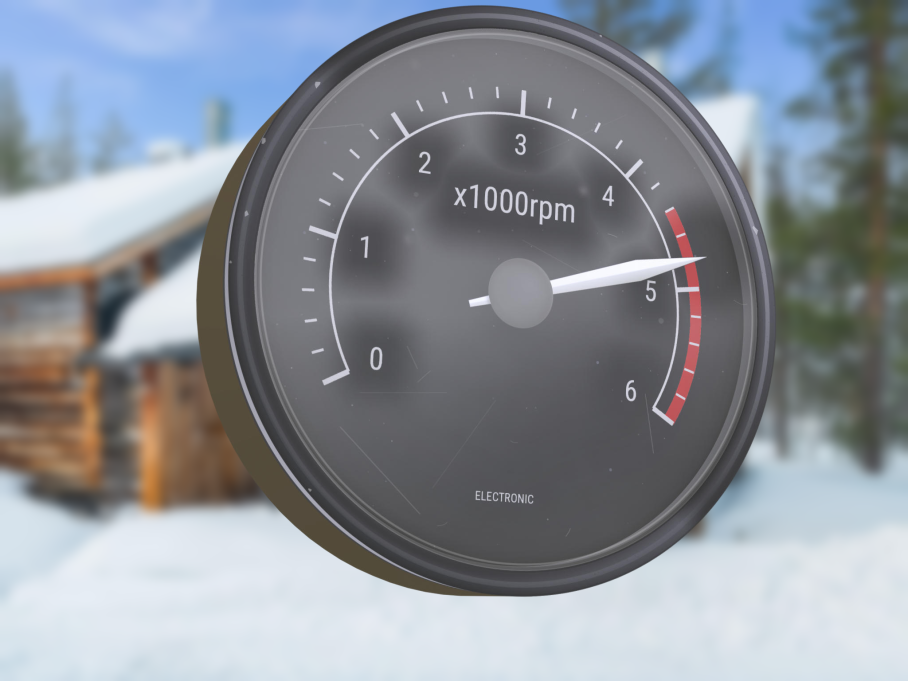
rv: rpm 4800
